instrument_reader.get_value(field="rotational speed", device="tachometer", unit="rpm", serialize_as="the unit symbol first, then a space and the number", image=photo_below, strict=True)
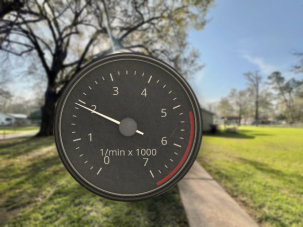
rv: rpm 1900
